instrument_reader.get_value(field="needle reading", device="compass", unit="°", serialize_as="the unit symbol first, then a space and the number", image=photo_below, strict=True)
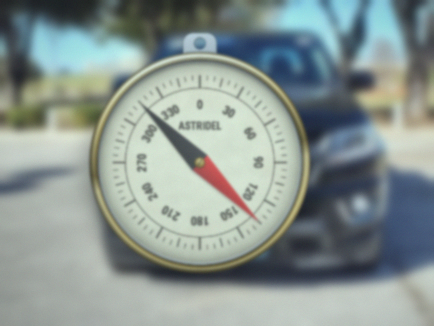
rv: ° 135
